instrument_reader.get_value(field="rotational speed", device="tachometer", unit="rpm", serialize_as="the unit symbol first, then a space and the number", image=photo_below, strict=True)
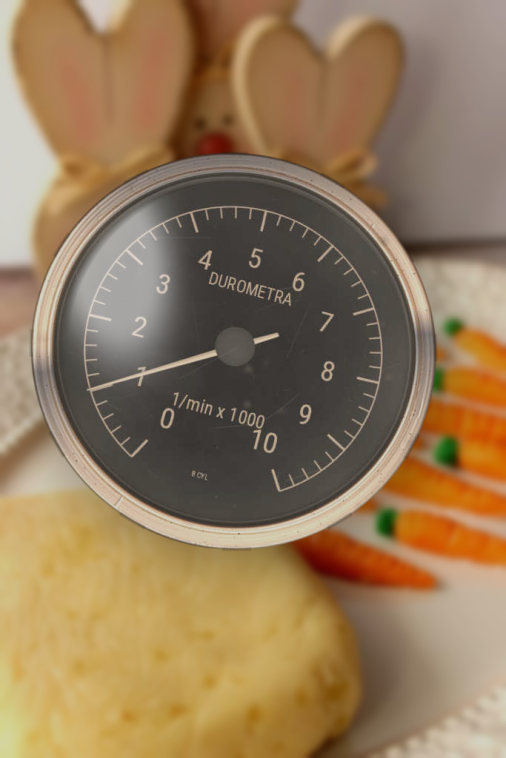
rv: rpm 1000
